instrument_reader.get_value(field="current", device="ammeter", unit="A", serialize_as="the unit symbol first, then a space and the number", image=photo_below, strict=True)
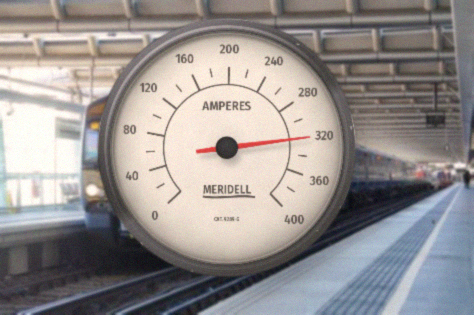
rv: A 320
